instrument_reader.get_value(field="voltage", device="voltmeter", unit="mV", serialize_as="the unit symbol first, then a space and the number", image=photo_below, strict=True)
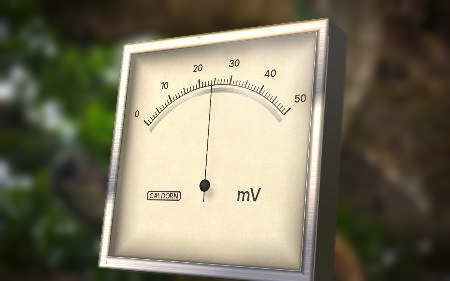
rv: mV 25
